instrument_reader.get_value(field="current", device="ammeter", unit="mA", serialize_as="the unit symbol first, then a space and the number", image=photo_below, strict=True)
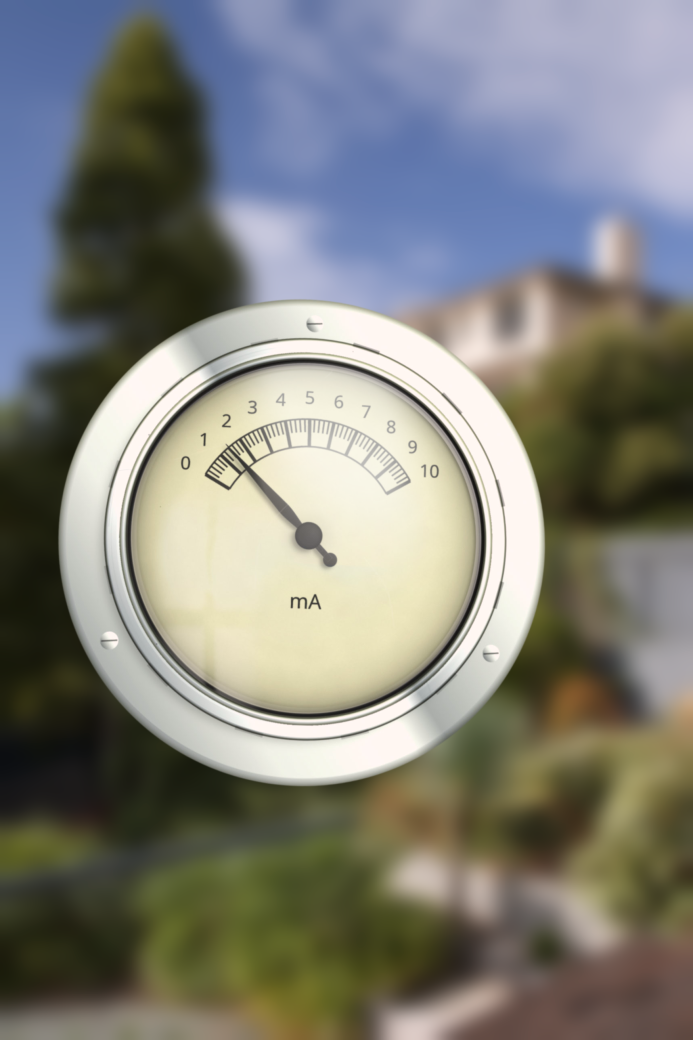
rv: mA 1.4
